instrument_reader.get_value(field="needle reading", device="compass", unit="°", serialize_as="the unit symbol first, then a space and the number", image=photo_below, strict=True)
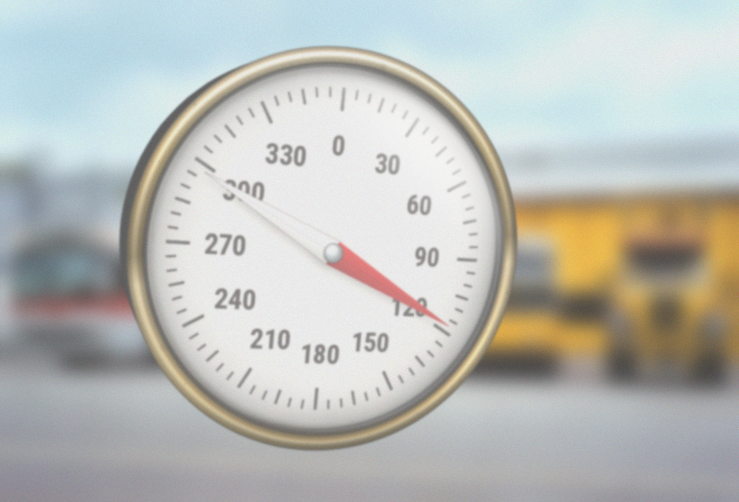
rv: ° 117.5
